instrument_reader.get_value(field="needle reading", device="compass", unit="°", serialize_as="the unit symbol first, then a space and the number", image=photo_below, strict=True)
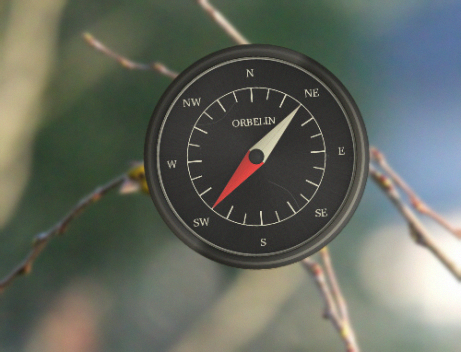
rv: ° 225
